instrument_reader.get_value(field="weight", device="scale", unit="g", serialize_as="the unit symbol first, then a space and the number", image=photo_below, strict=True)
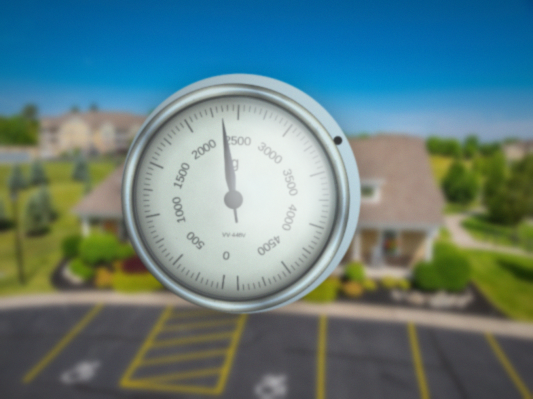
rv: g 2350
